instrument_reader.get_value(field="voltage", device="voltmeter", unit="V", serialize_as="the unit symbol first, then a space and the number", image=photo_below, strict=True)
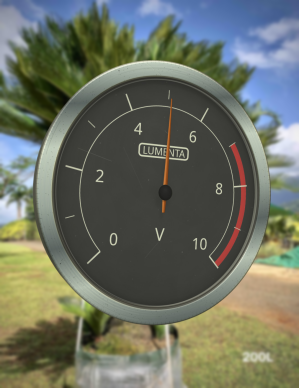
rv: V 5
